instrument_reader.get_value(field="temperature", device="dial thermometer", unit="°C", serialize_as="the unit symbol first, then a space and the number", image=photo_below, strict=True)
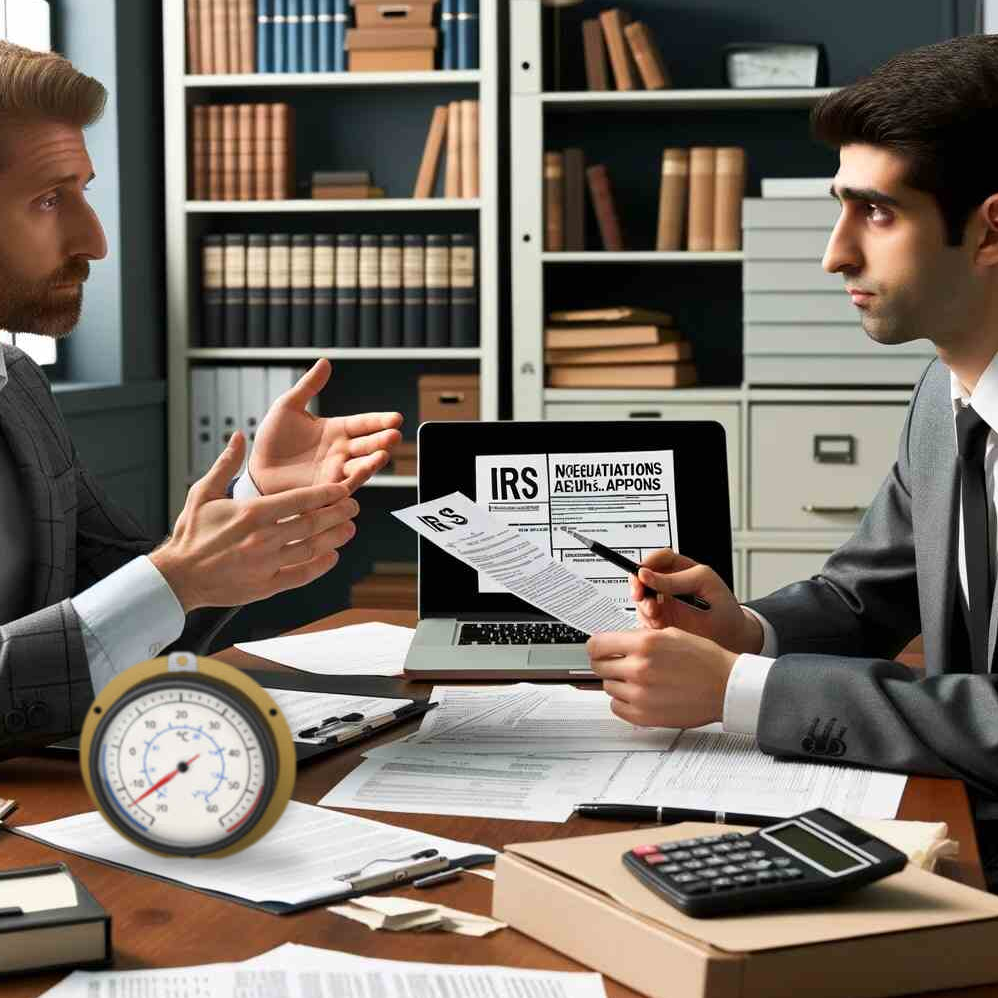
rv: °C -14
